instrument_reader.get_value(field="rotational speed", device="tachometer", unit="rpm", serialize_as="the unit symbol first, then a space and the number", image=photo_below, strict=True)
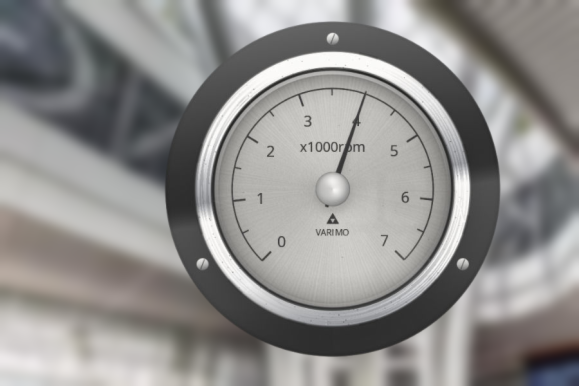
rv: rpm 4000
